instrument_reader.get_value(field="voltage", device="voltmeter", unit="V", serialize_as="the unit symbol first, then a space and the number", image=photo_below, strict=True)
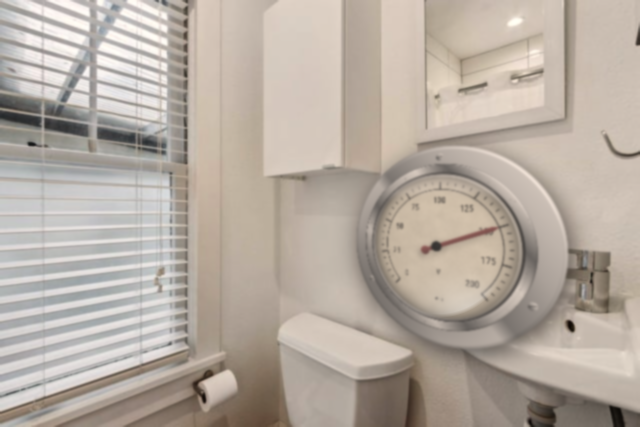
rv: V 150
